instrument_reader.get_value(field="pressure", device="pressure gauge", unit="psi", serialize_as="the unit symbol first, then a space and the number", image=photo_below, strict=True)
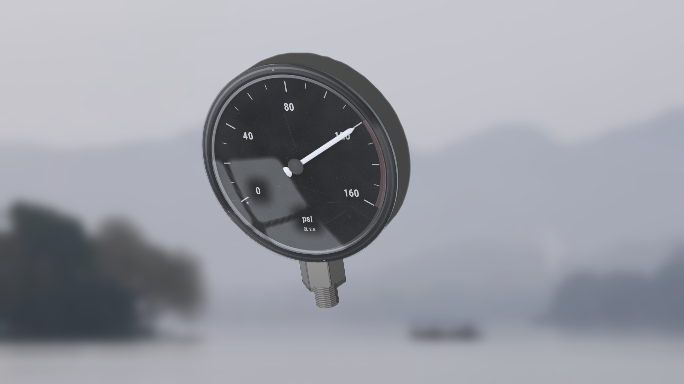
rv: psi 120
